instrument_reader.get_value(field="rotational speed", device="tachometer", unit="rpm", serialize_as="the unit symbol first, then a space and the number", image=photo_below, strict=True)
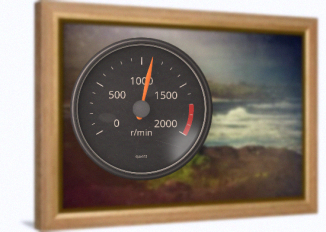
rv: rpm 1100
